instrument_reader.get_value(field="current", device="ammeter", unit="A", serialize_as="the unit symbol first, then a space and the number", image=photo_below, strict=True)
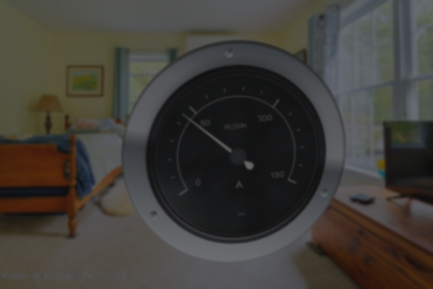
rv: A 45
